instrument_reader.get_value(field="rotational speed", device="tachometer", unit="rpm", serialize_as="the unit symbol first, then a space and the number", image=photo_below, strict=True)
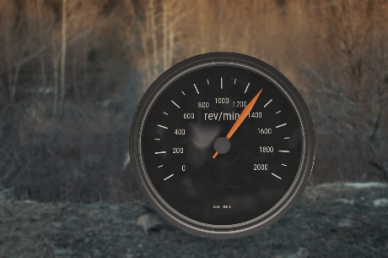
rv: rpm 1300
